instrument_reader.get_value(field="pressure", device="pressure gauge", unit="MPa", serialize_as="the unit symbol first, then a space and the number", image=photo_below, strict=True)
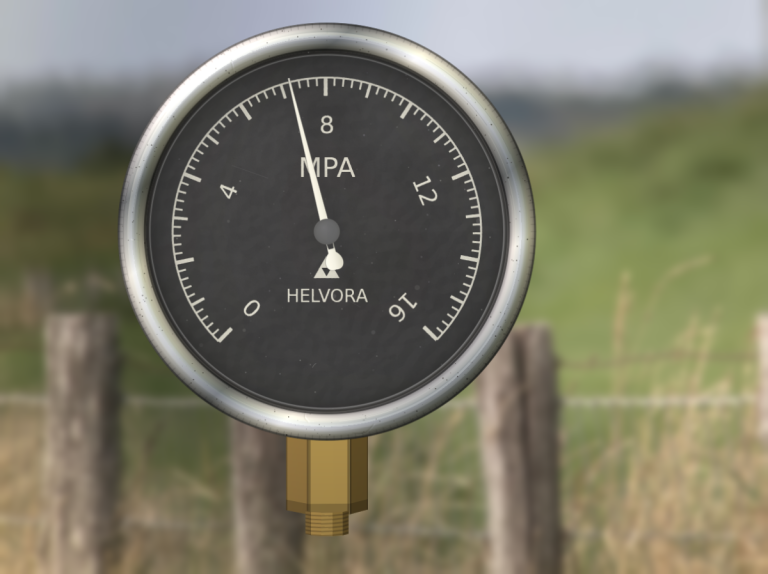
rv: MPa 7.2
